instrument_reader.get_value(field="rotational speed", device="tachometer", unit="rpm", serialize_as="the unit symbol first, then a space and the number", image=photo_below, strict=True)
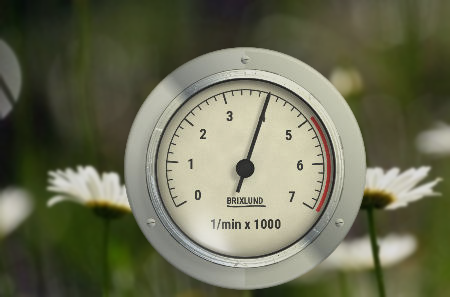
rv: rpm 4000
